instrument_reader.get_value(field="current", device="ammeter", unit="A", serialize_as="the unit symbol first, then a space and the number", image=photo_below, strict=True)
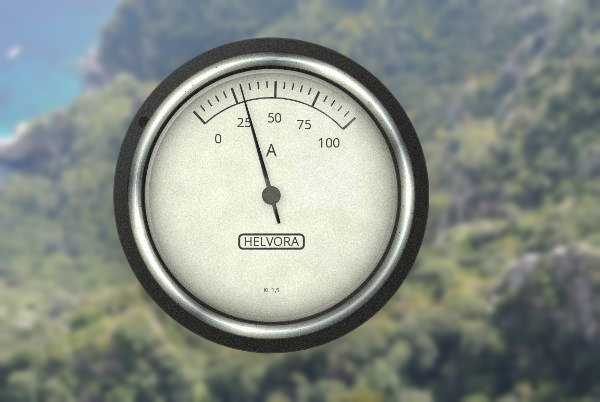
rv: A 30
